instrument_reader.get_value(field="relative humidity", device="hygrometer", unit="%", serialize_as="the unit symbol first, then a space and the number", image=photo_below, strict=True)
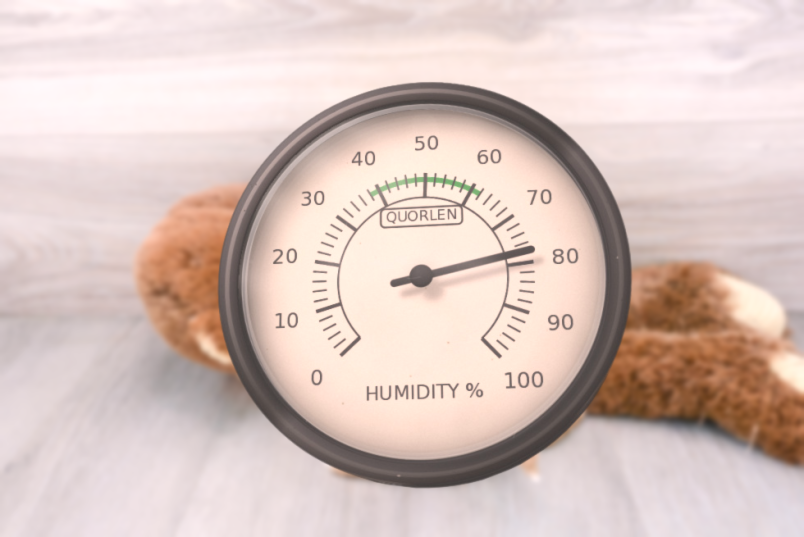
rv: % 78
